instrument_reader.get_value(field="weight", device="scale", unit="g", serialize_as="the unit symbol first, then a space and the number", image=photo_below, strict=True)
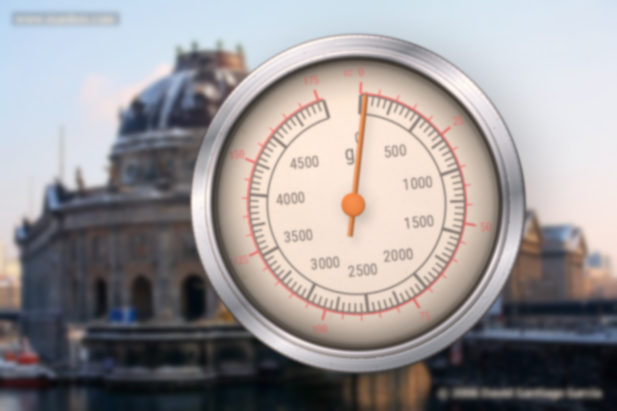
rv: g 50
